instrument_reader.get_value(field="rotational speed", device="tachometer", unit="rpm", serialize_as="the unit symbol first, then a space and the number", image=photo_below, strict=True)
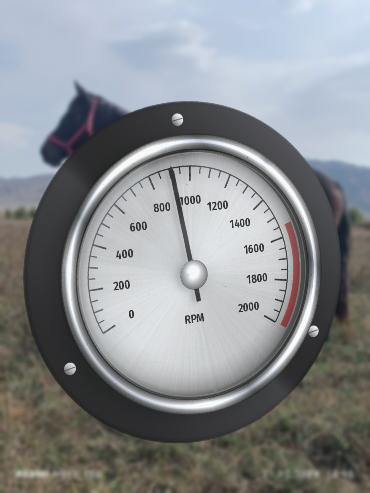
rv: rpm 900
